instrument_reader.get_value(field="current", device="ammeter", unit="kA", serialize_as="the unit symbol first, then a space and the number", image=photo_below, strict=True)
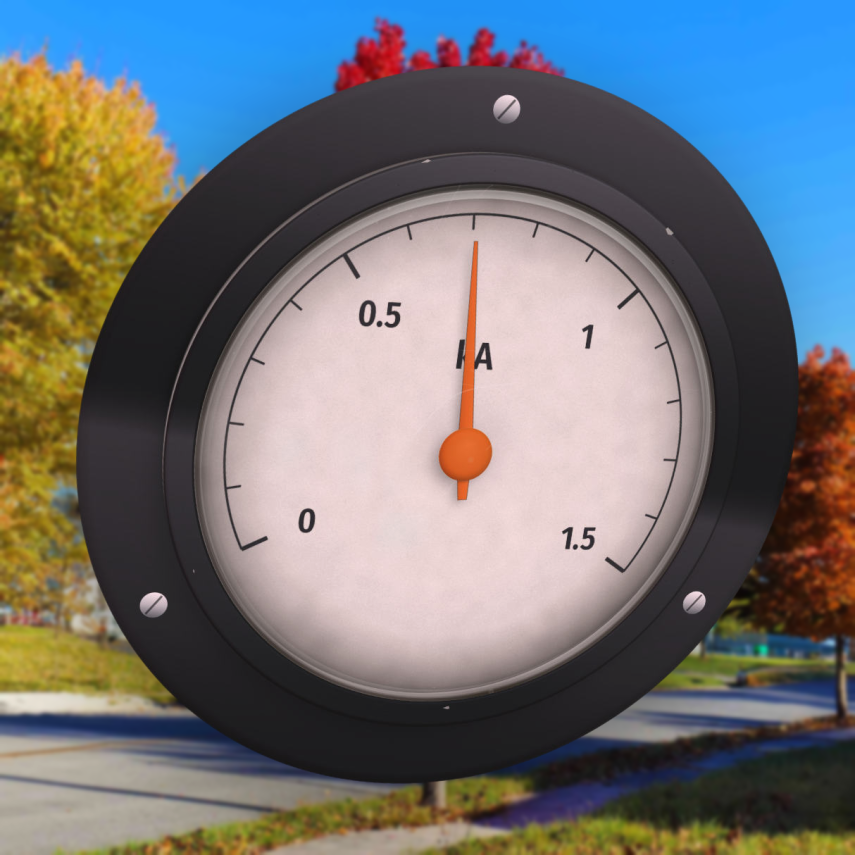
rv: kA 0.7
